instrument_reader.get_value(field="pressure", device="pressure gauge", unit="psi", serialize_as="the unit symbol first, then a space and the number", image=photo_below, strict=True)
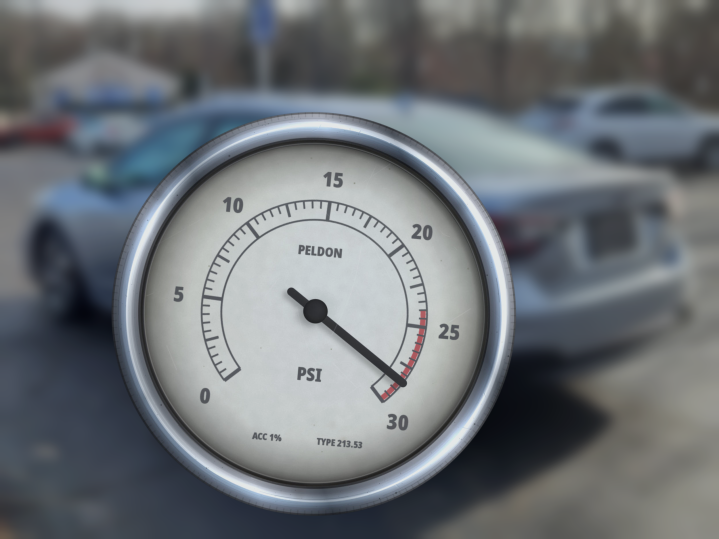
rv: psi 28.5
